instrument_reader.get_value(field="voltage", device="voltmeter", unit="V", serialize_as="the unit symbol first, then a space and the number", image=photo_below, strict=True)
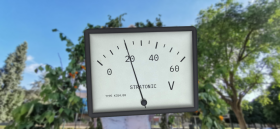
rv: V 20
